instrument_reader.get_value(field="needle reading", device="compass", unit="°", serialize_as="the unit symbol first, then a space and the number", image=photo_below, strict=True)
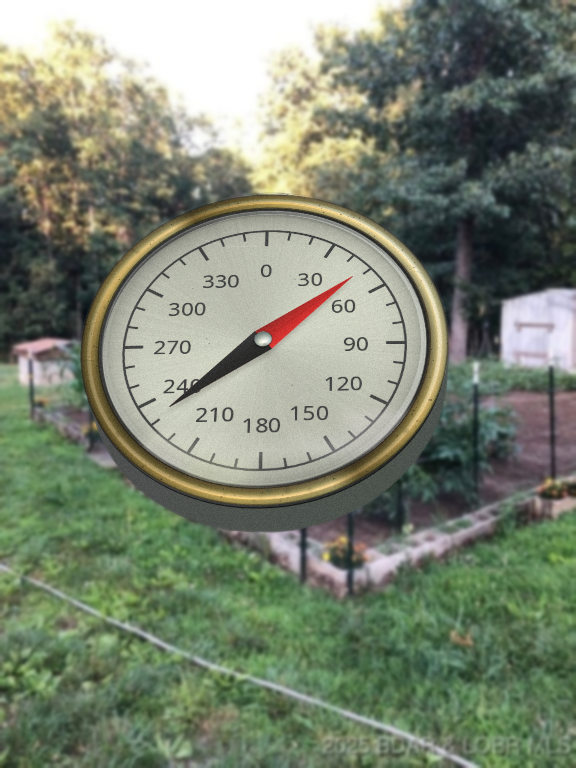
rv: ° 50
